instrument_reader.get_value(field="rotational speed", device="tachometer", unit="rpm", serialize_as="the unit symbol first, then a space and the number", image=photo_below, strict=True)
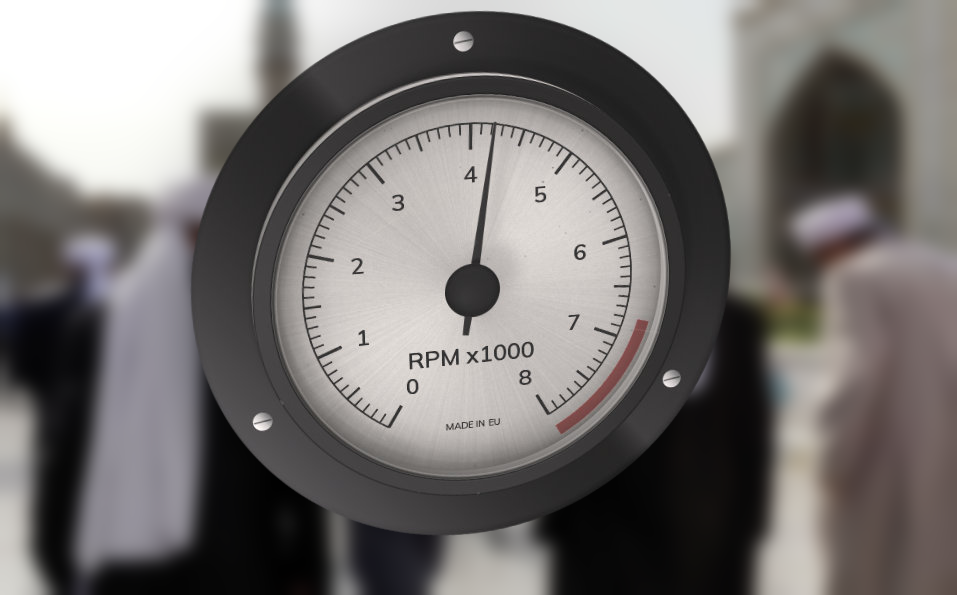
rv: rpm 4200
